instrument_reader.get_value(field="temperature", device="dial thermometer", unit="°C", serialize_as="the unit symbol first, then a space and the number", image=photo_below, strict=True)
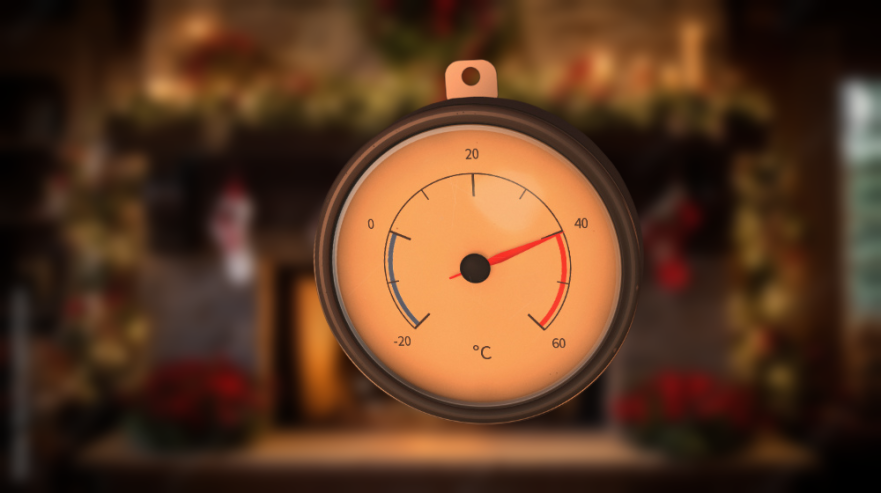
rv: °C 40
